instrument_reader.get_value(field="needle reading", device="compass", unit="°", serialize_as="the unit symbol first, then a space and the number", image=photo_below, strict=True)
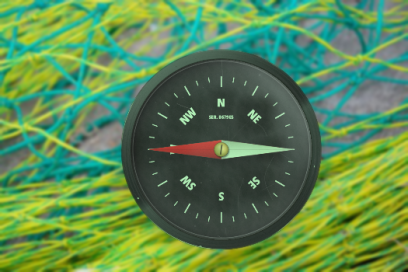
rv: ° 270
